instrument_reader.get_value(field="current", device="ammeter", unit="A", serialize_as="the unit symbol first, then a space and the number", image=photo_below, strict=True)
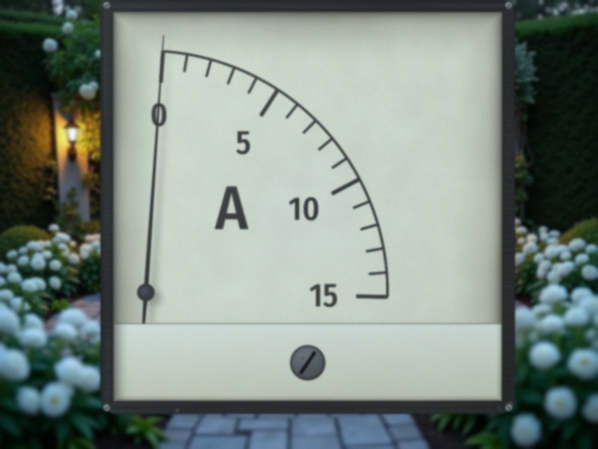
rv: A 0
